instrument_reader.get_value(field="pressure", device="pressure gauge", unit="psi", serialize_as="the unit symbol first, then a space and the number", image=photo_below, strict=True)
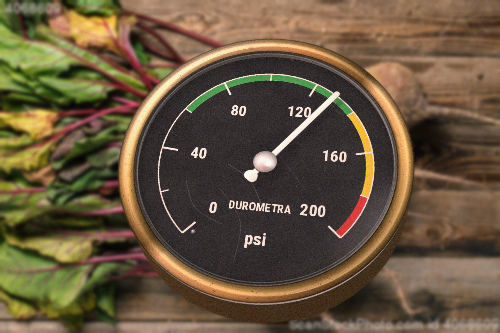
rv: psi 130
